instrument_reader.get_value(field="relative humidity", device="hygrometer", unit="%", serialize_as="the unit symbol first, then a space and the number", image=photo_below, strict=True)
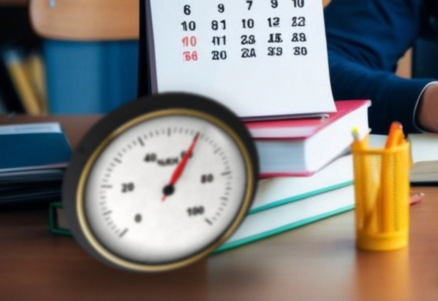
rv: % 60
